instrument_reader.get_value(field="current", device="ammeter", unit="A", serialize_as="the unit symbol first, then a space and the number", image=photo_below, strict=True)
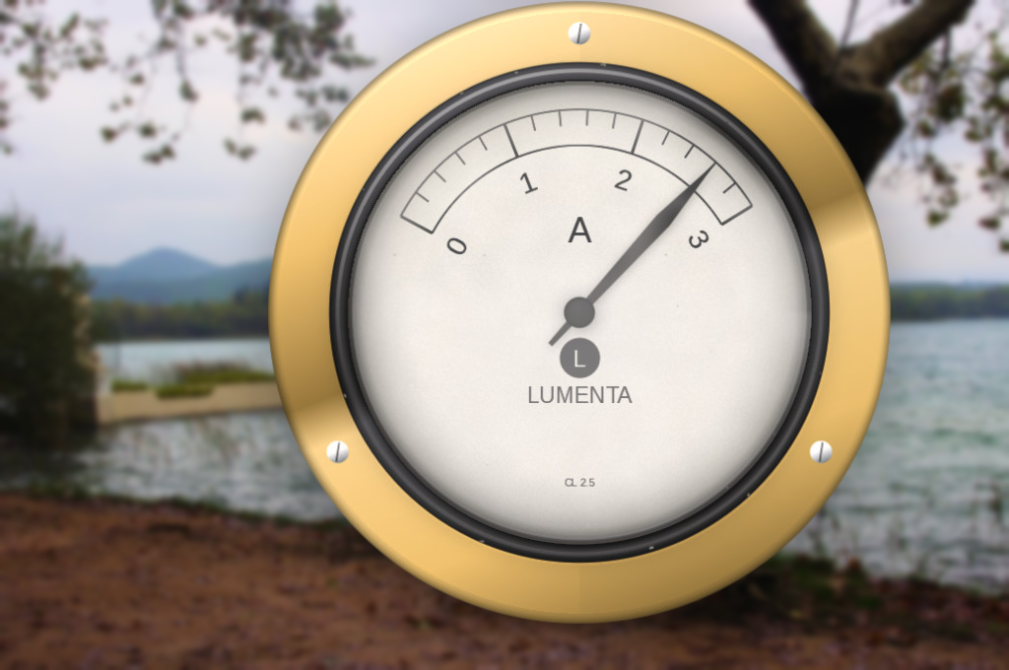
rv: A 2.6
